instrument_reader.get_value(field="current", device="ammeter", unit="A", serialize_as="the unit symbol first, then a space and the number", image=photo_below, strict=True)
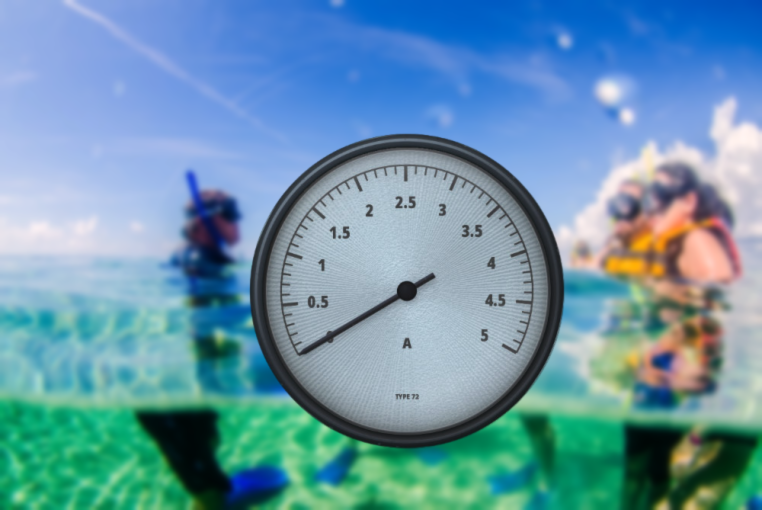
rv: A 0
